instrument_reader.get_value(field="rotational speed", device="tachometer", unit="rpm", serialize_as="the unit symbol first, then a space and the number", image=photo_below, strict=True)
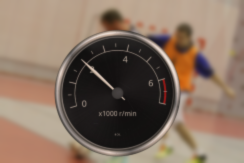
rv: rpm 2000
